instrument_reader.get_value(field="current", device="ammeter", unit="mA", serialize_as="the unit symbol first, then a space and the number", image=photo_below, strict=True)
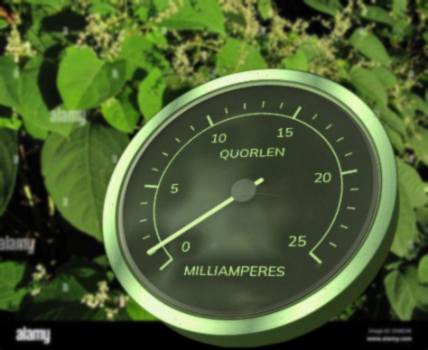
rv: mA 1
